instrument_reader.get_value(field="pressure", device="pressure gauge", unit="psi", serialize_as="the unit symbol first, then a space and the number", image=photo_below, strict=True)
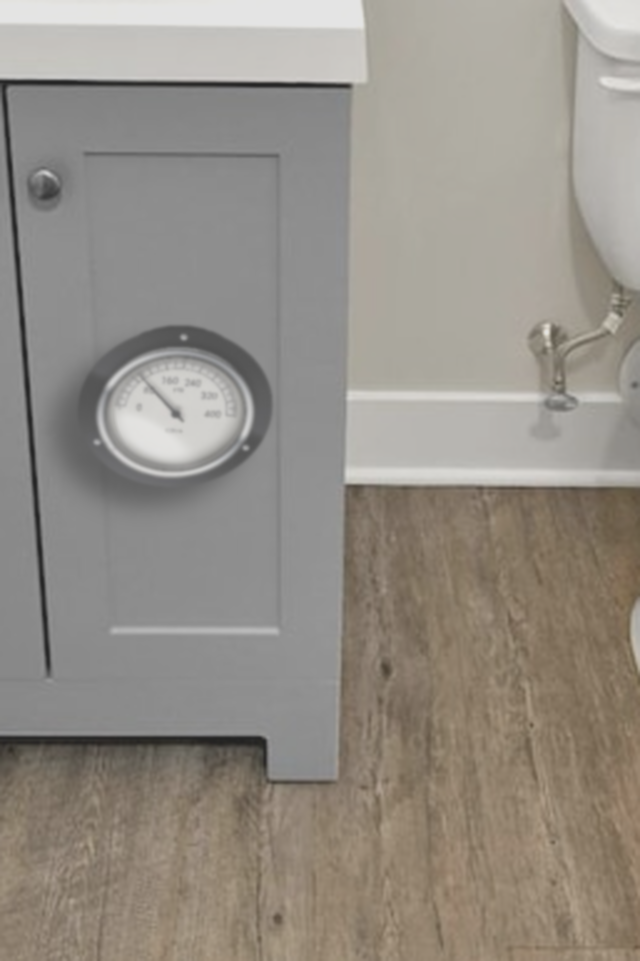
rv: psi 100
